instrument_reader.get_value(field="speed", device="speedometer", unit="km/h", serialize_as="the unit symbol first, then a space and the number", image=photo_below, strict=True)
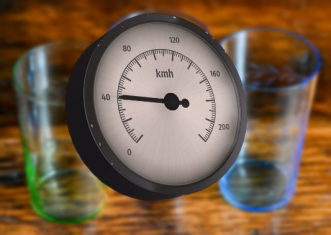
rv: km/h 40
